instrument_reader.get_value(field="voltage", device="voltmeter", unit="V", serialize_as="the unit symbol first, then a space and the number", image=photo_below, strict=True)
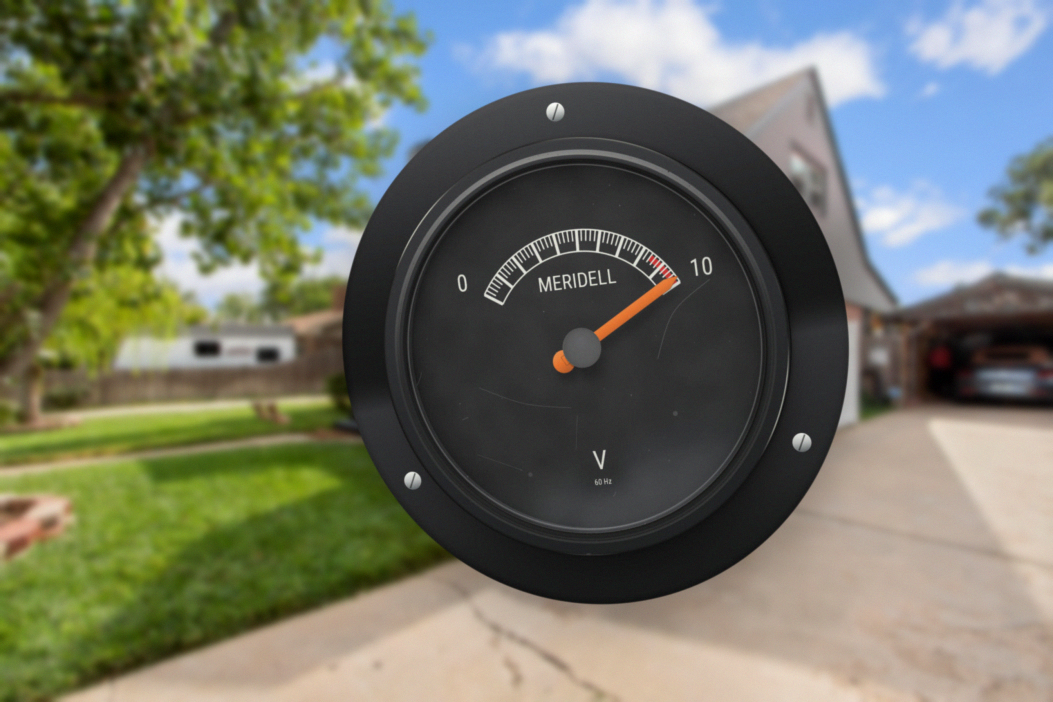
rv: V 9.8
